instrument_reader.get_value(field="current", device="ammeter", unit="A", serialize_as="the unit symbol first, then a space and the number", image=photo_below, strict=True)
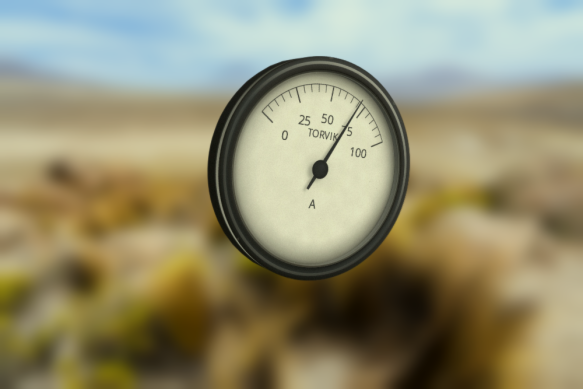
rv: A 70
